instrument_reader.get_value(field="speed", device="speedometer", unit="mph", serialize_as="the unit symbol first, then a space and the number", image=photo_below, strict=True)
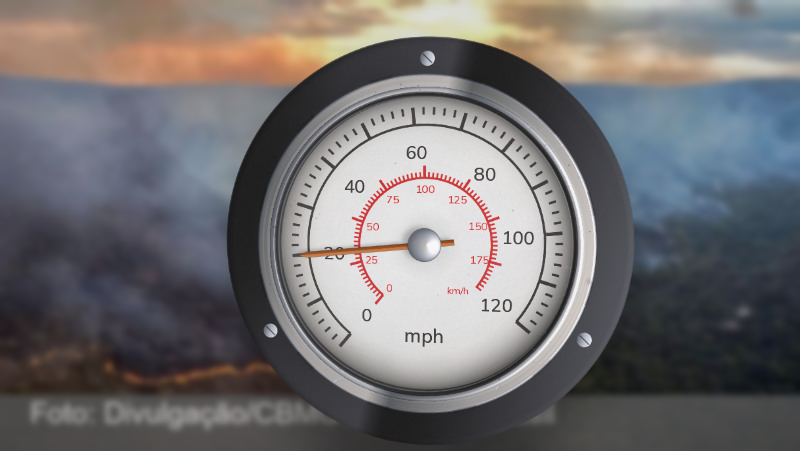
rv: mph 20
